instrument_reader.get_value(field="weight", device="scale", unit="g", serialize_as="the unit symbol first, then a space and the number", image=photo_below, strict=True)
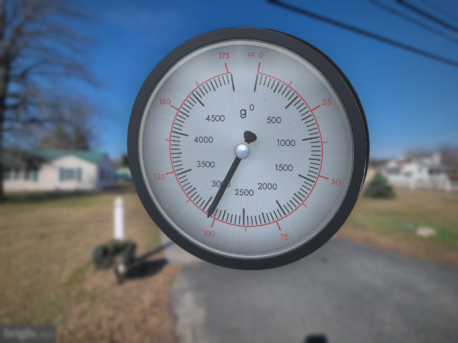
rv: g 2900
